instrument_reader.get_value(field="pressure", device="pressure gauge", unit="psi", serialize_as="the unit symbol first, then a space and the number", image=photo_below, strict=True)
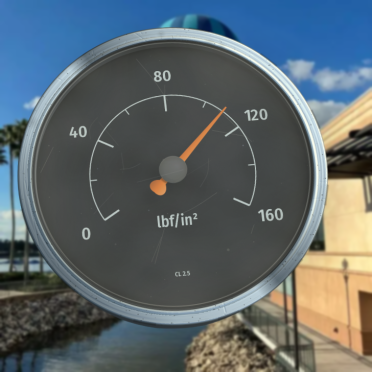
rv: psi 110
